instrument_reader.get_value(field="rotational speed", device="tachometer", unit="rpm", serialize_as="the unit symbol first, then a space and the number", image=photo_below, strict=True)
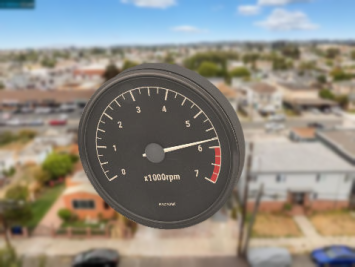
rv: rpm 5750
